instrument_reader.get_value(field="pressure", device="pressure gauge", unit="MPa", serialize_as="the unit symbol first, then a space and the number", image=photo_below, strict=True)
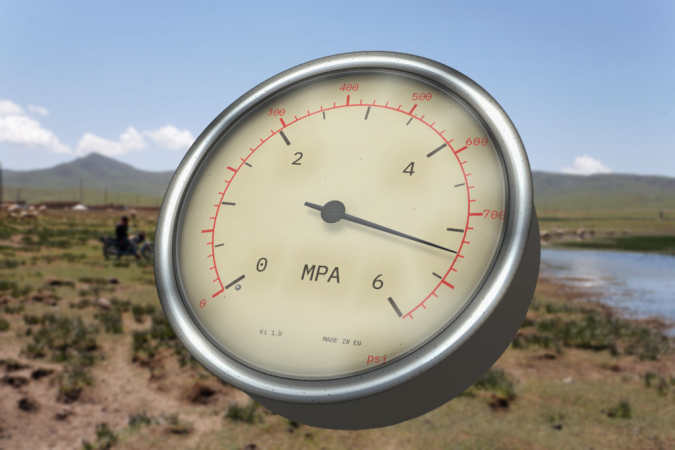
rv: MPa 5.25
